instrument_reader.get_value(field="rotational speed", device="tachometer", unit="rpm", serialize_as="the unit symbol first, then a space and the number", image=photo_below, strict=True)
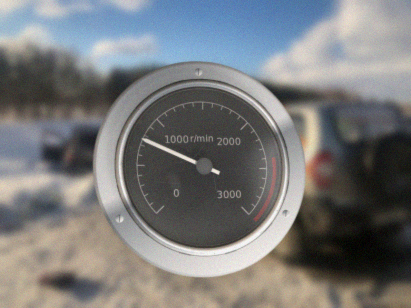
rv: rpm 750
